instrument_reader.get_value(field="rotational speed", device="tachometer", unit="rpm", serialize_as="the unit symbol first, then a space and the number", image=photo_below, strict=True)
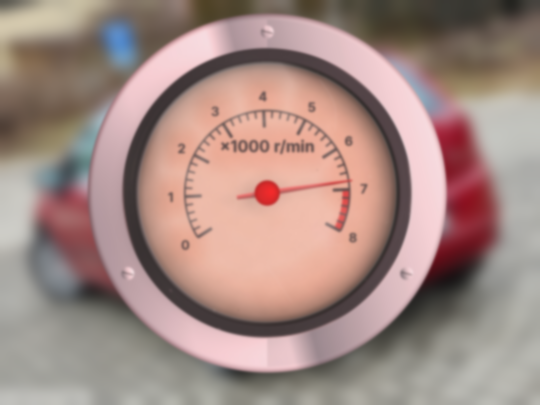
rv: rpm 6800
